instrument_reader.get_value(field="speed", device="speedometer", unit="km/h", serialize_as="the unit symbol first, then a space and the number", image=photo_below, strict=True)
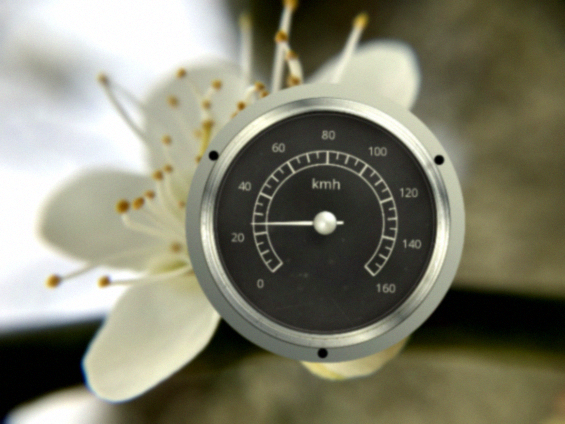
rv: km/h 25
